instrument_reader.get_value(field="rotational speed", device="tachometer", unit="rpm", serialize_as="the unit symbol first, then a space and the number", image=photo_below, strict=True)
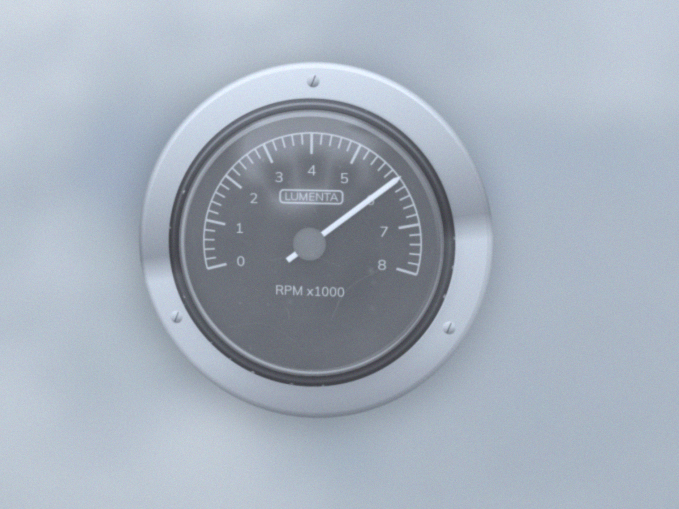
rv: rpm 6000
